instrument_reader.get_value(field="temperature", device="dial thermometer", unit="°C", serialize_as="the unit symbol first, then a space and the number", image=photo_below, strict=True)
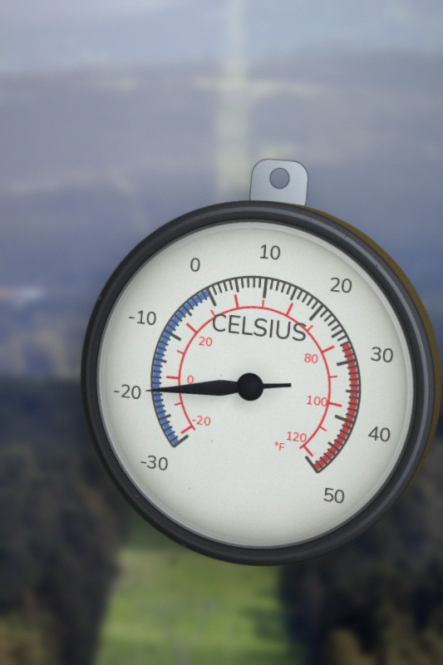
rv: °C -20
